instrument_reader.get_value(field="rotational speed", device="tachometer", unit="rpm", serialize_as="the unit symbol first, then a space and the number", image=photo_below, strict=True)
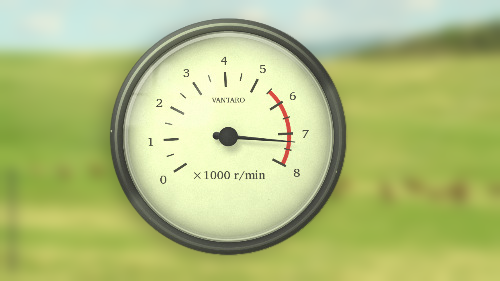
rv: rpm 7250
